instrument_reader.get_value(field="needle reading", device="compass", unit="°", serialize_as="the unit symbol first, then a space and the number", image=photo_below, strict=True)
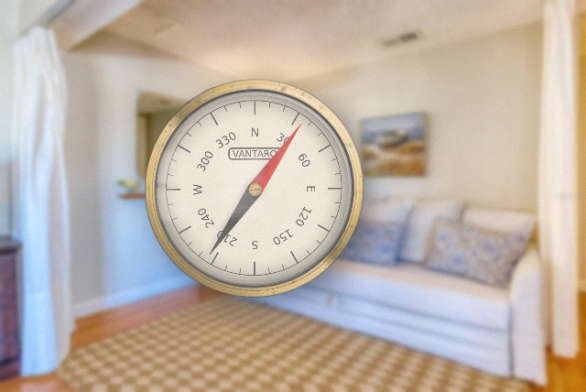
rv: ° 35
